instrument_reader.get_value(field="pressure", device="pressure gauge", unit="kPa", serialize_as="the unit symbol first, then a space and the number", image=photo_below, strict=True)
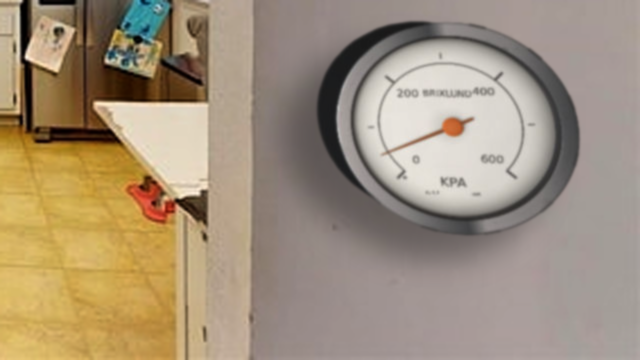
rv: kPa 50
